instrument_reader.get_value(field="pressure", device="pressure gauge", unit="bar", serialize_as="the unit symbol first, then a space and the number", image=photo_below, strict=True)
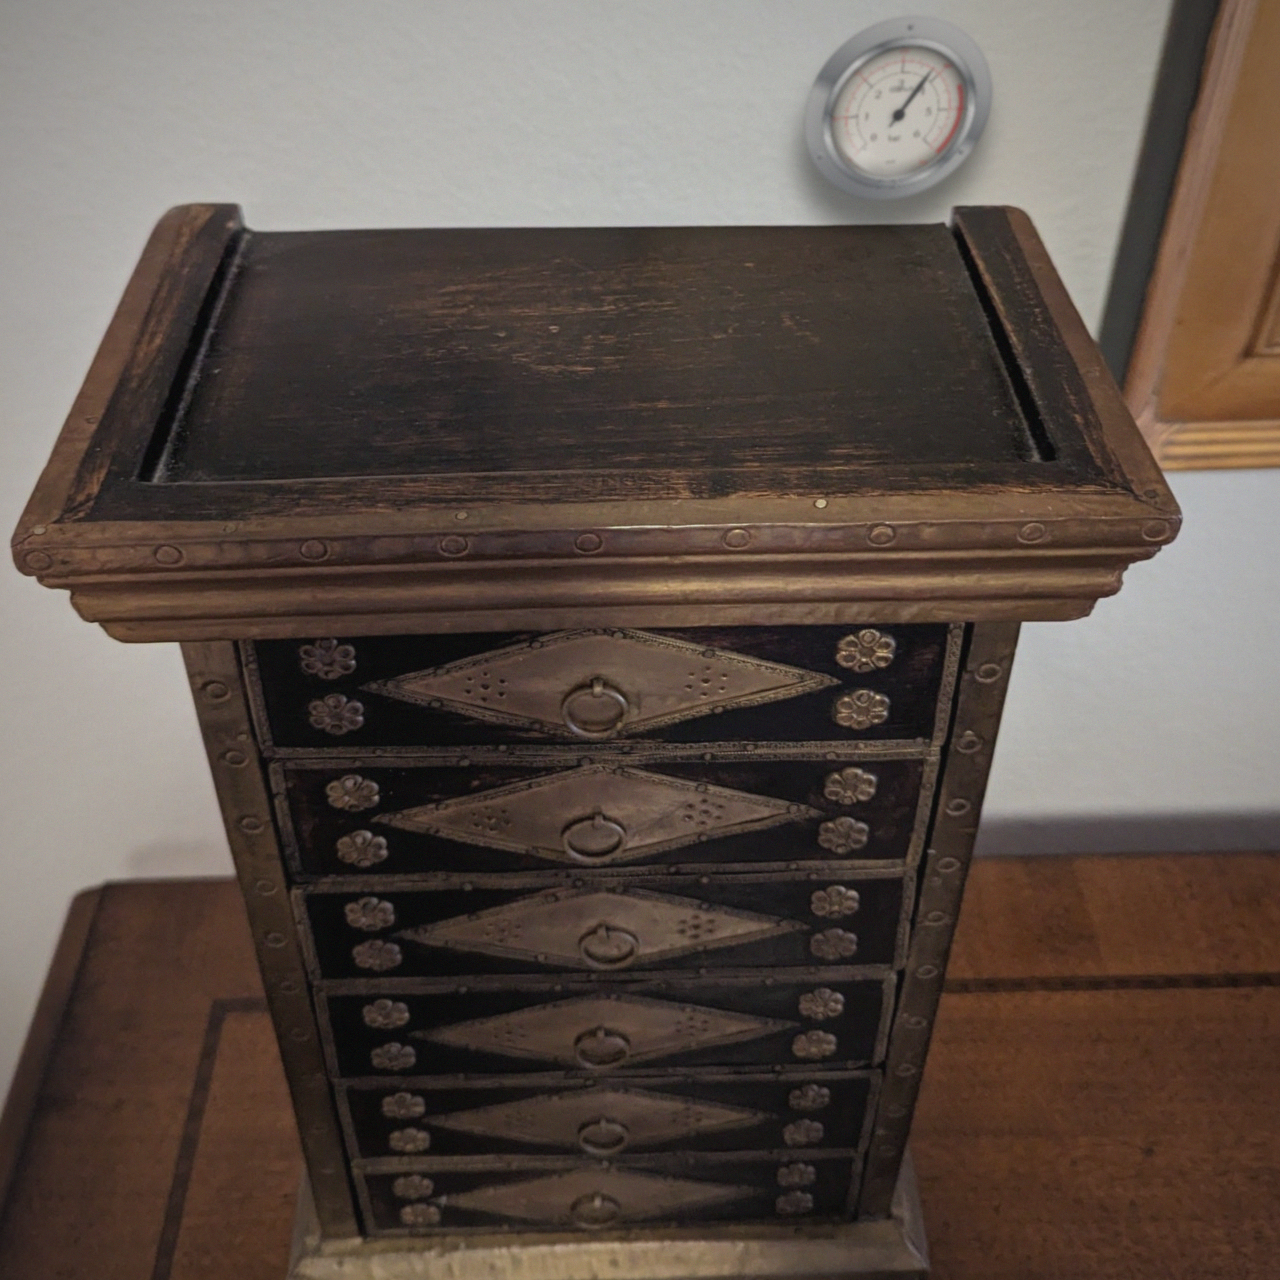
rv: bar 3.75
